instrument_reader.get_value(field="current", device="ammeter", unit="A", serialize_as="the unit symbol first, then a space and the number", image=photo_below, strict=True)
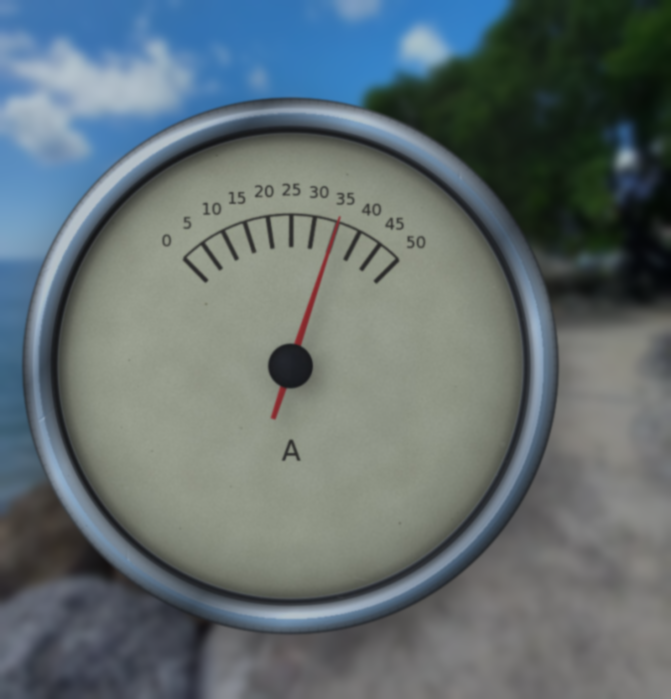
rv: A 35
